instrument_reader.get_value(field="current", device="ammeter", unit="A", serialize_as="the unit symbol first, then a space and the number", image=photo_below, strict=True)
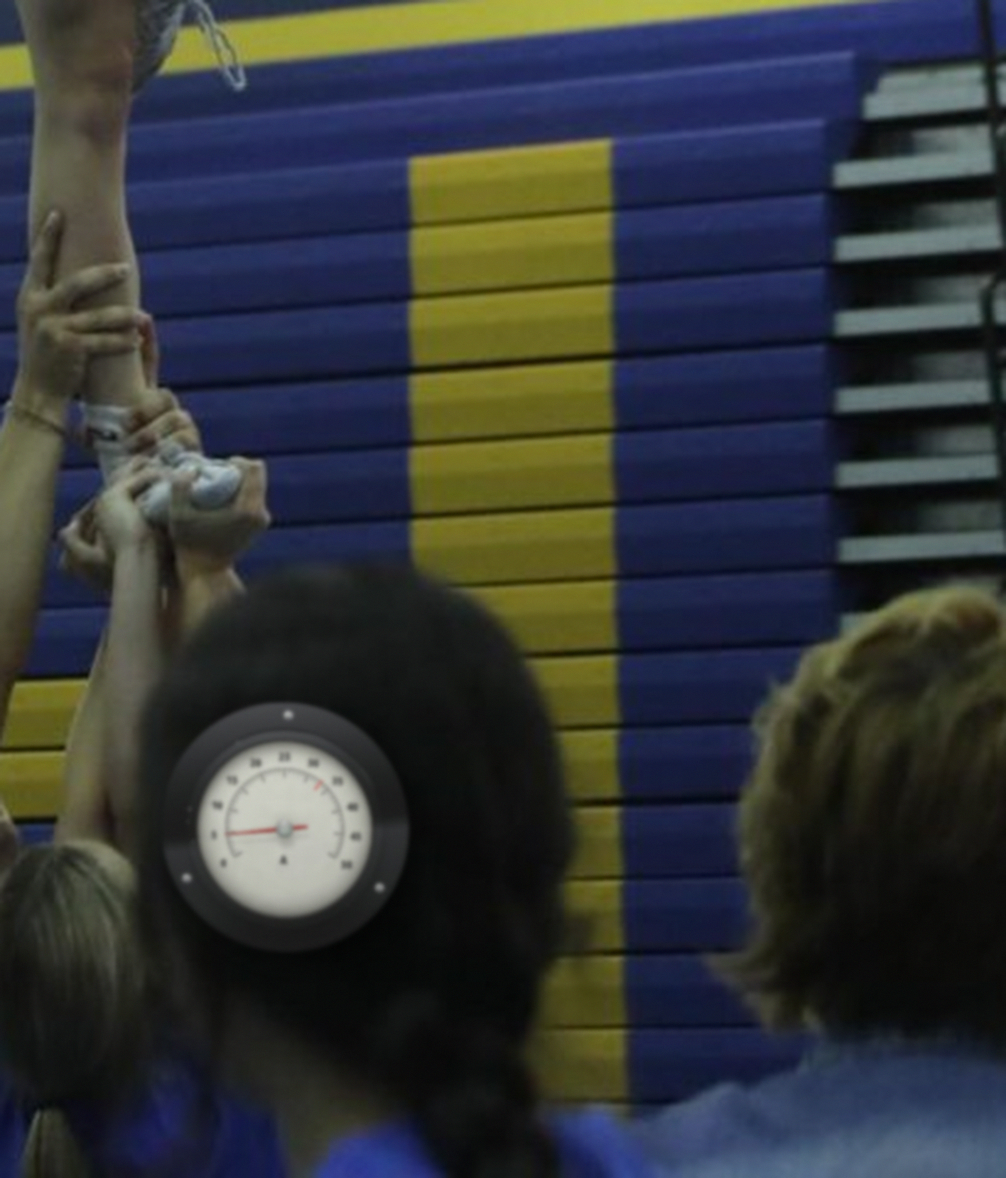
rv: A 5
